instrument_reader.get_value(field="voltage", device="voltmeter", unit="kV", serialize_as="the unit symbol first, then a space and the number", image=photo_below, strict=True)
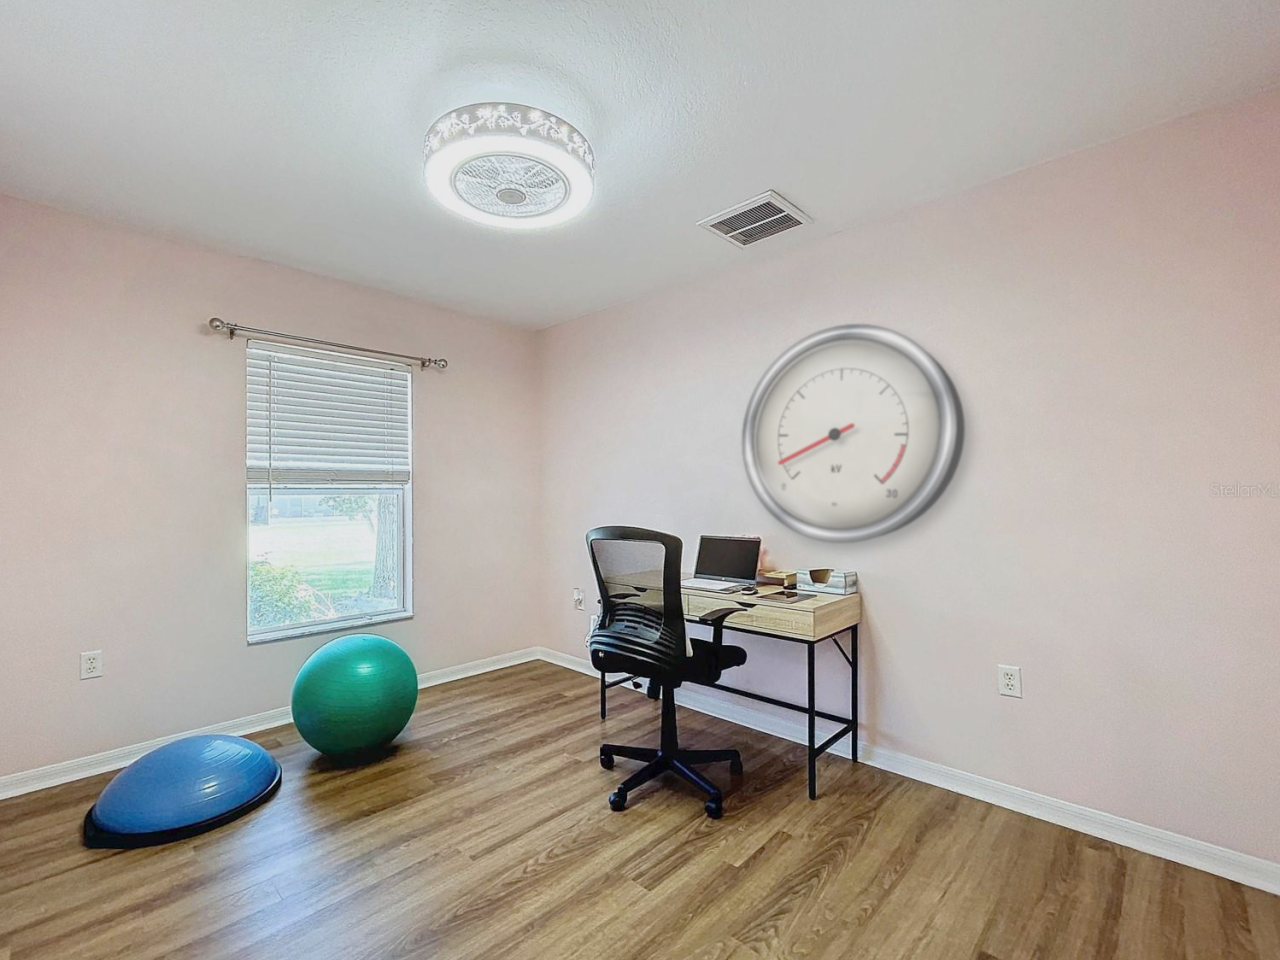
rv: kV 2
